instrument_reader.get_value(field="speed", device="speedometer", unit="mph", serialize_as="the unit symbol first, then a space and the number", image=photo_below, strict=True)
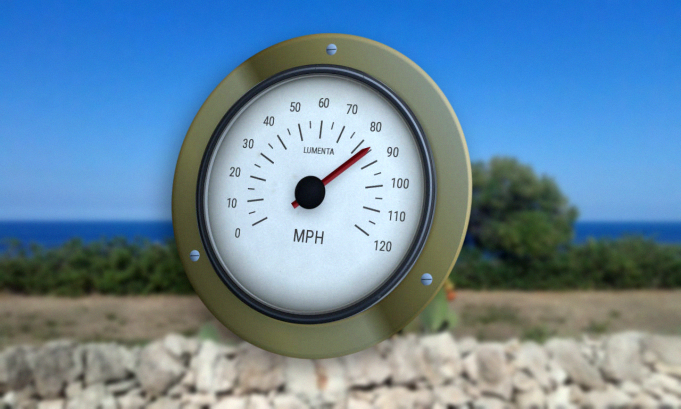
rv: mph 85
